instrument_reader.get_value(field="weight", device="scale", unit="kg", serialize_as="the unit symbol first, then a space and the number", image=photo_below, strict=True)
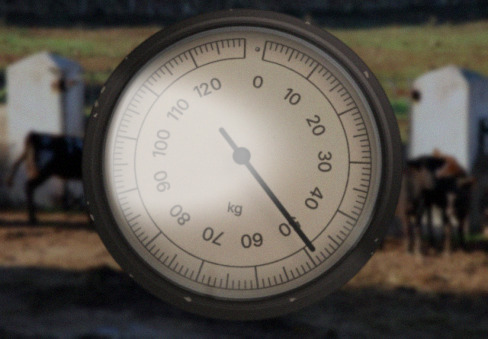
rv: kg 49
